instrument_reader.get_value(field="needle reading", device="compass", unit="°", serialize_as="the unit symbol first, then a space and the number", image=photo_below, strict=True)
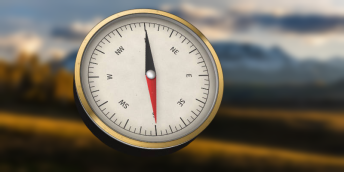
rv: ° 180
